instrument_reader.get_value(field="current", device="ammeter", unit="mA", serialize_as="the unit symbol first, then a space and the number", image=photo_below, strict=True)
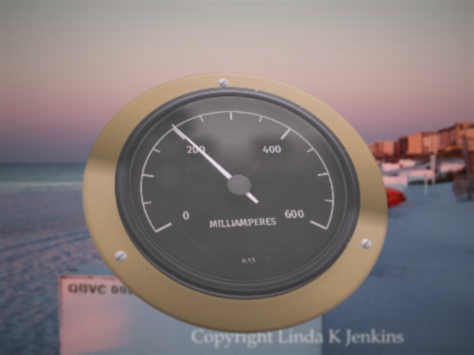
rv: mA 200
